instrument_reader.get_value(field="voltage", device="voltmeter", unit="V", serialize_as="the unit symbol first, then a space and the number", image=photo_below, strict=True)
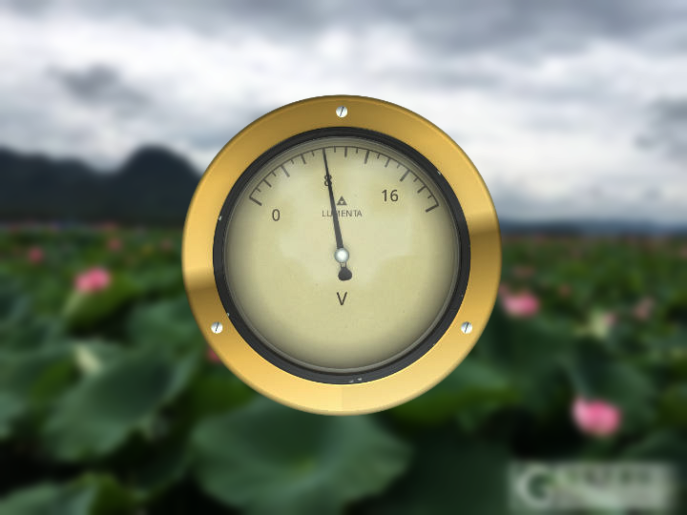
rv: V 8
